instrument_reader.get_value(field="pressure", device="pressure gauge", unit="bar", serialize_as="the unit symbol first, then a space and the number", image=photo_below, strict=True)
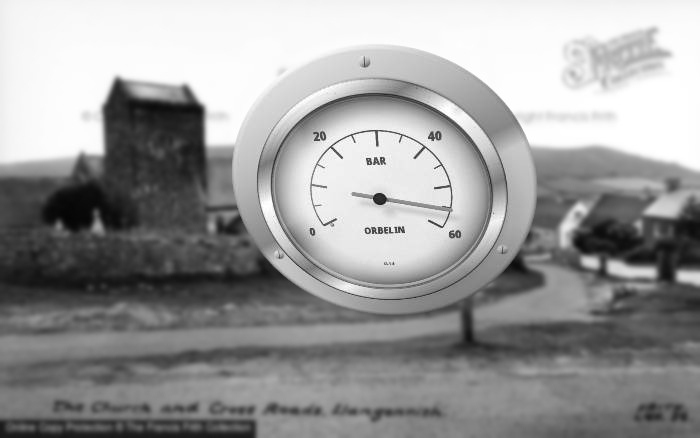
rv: bar 55
